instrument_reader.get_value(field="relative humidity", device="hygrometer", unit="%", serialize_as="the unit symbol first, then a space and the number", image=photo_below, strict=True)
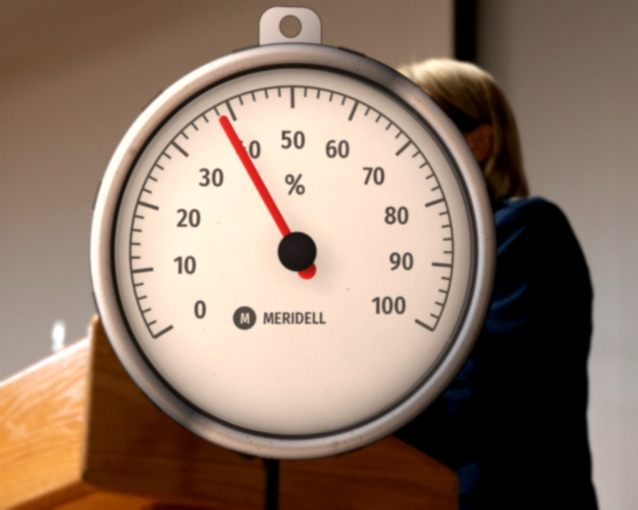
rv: % 38
